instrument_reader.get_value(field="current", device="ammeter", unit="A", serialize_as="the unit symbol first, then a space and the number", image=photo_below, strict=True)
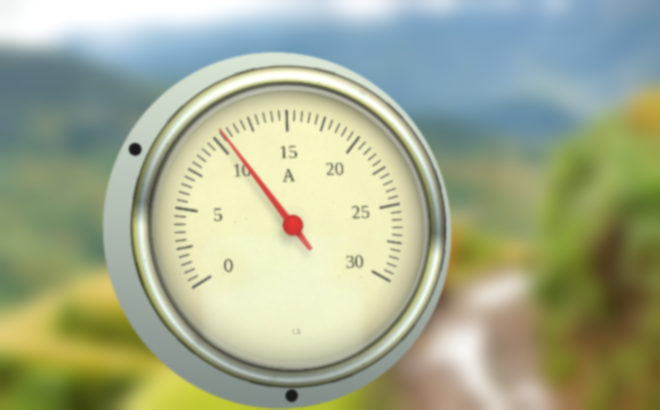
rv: A 10.5
